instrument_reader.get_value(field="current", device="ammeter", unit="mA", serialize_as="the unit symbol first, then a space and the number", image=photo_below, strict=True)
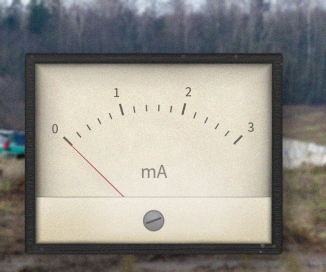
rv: mA 0
